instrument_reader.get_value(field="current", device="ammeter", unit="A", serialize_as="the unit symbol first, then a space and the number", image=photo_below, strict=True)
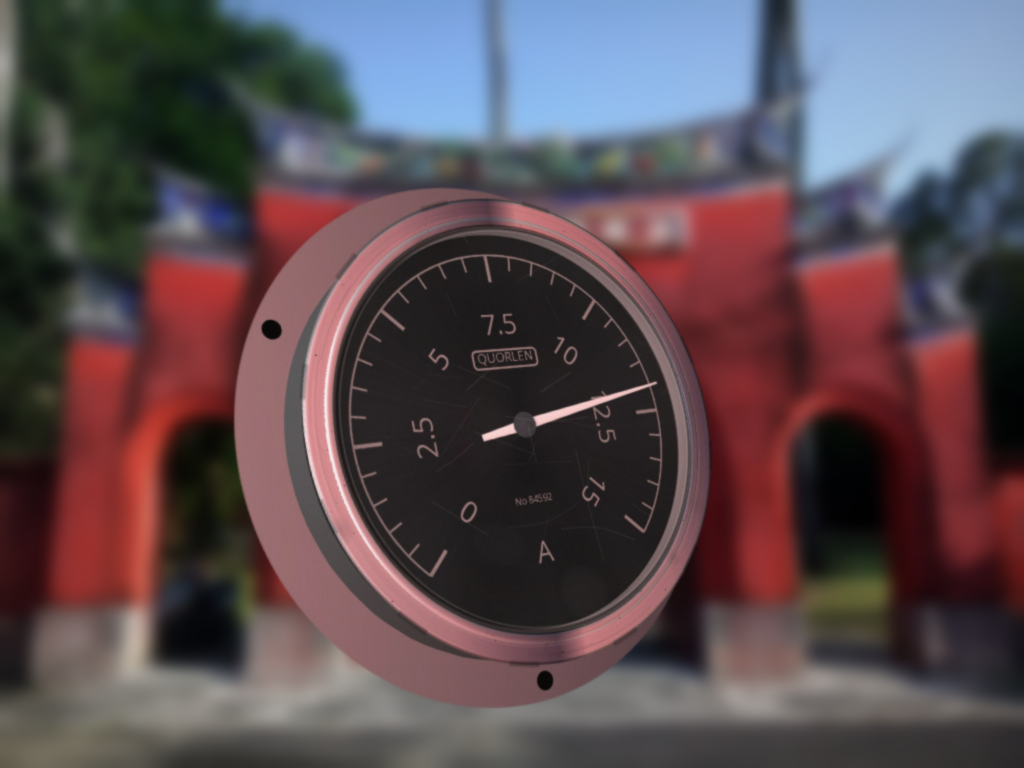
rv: A 12
